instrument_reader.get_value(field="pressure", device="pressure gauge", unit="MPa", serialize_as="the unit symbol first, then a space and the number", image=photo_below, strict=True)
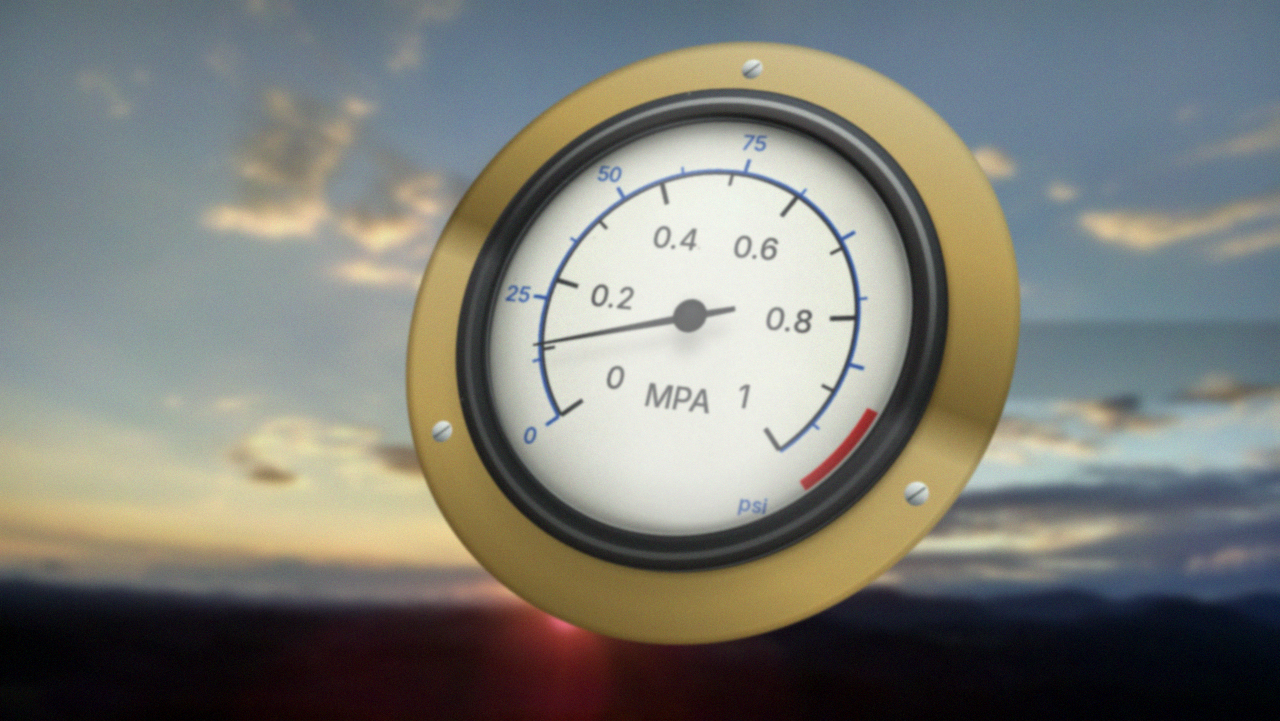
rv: MPa 0.1
